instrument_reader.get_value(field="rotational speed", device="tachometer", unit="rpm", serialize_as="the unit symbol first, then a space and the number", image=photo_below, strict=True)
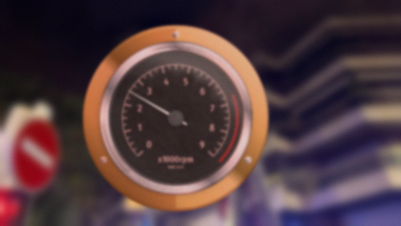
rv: rpm 2500
